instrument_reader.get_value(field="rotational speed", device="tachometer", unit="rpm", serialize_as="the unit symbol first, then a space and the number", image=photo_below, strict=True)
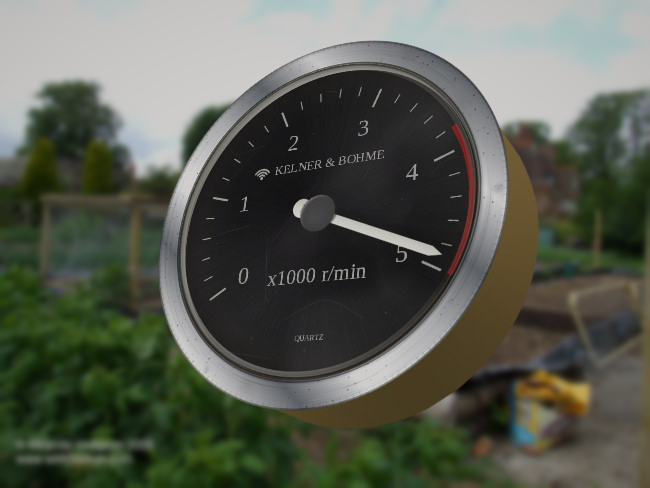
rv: rpm 4900
